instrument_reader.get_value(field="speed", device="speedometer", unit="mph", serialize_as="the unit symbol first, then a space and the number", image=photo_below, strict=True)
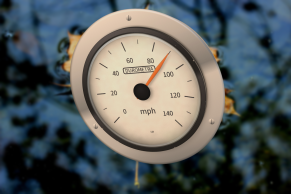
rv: mph 90
